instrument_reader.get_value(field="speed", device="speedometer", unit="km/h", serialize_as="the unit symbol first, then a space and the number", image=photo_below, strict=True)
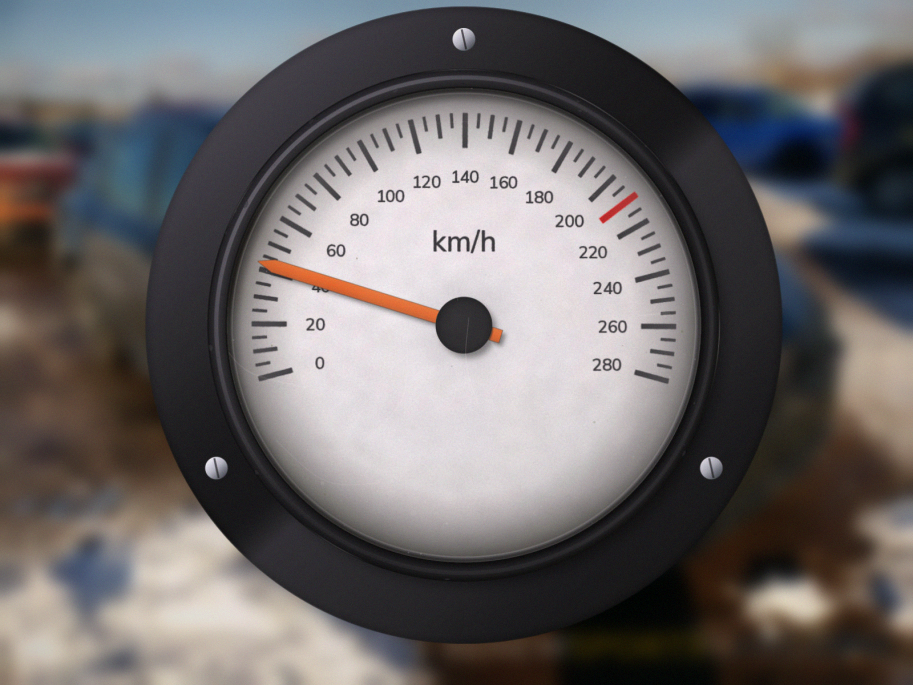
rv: km/h 42.5
